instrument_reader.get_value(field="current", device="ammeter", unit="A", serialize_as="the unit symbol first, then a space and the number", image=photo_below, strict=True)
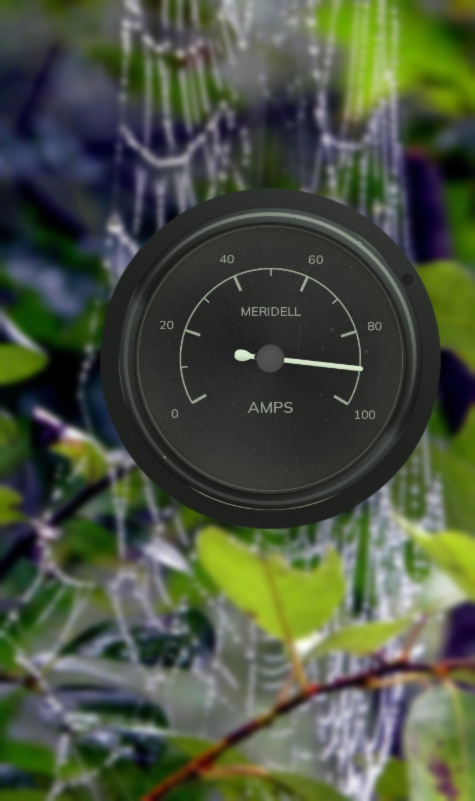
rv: A 90
